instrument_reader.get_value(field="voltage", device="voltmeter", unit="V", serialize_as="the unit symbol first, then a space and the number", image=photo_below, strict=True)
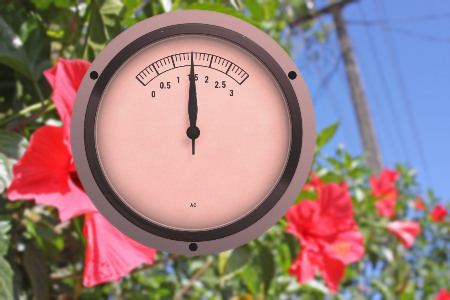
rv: V 1.5
